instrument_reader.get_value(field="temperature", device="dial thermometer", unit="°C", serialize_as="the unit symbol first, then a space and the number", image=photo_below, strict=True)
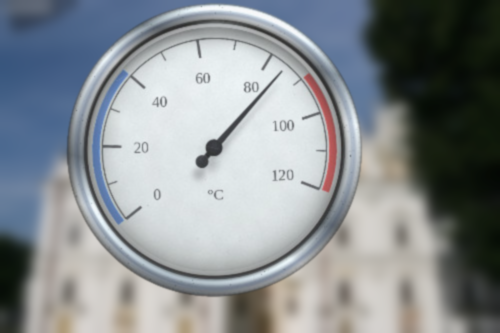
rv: °C 85
